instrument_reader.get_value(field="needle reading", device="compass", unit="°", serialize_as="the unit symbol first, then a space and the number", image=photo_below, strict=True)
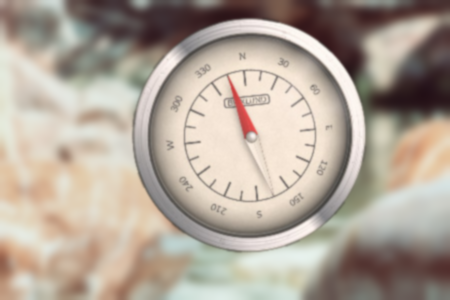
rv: ° 345
